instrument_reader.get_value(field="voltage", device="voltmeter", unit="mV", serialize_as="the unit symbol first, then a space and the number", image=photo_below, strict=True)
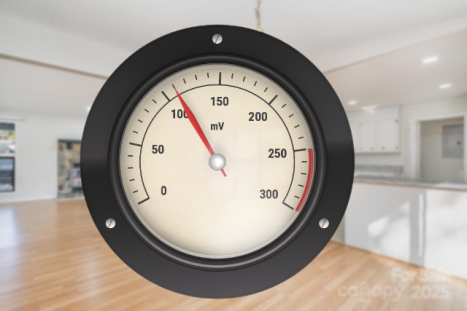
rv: mV 110
